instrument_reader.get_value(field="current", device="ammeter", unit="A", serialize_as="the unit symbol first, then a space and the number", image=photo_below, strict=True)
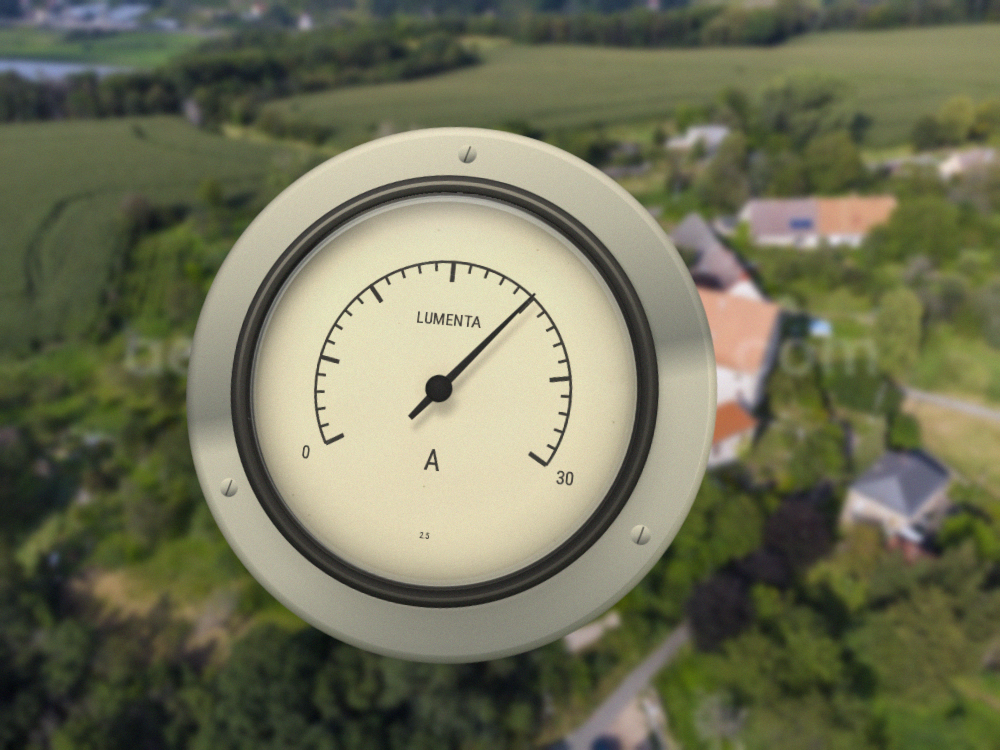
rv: A 20
